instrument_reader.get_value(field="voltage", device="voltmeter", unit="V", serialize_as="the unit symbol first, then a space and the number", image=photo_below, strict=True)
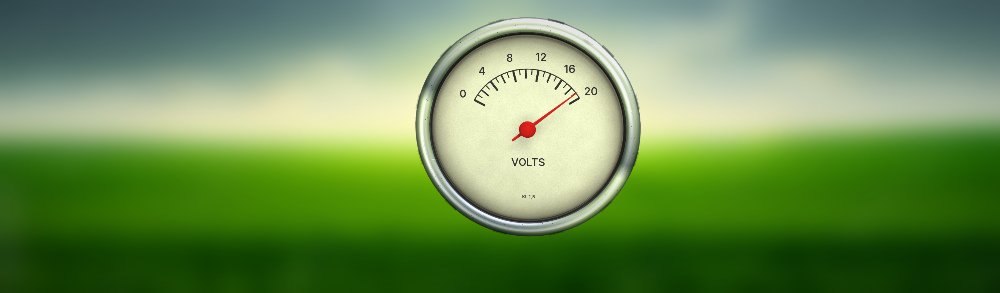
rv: V 19
